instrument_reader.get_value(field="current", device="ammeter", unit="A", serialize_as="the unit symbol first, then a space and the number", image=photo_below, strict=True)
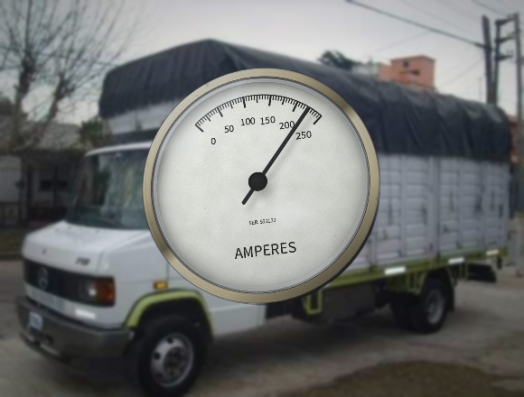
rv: A 225
